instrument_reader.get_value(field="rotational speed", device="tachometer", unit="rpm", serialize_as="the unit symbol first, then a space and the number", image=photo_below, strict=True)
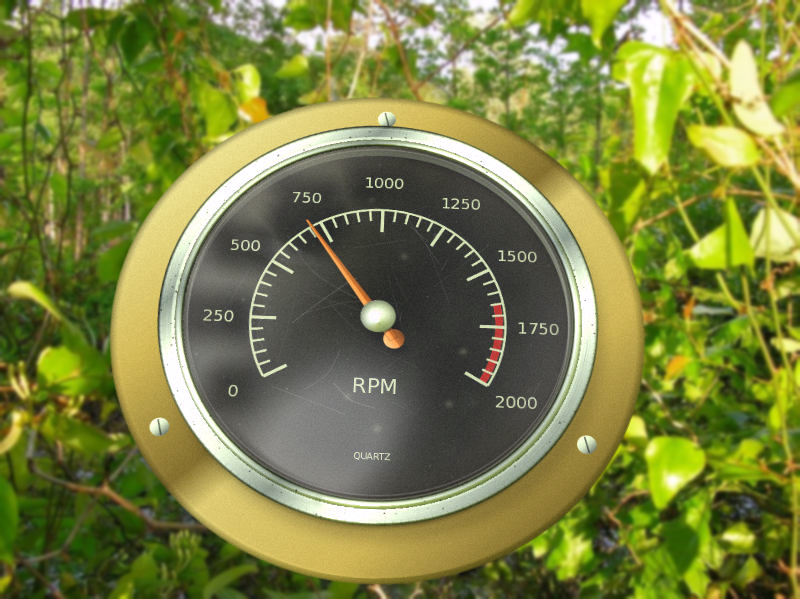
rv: rpm 700
